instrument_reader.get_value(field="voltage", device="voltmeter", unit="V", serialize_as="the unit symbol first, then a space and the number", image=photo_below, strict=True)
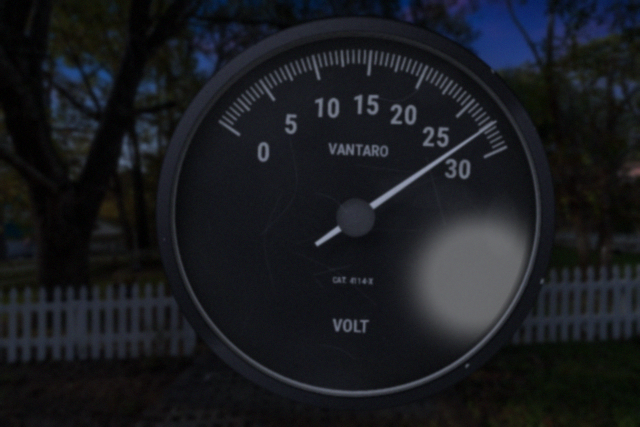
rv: V 27.5
